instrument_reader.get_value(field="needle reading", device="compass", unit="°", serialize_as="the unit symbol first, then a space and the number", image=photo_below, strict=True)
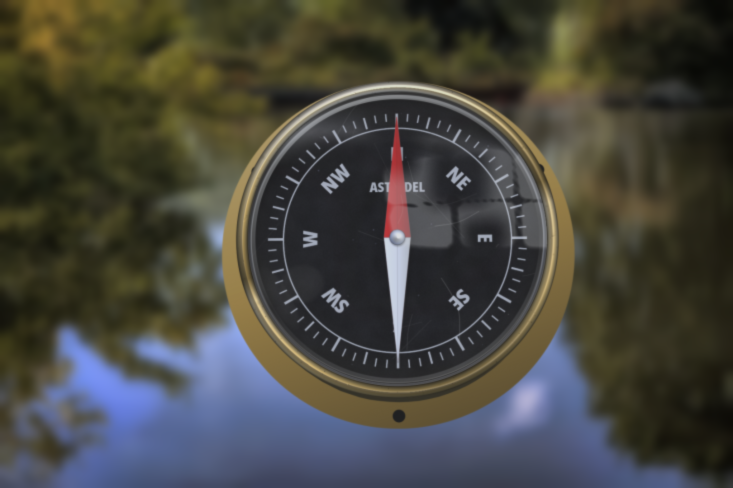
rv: ° 0
